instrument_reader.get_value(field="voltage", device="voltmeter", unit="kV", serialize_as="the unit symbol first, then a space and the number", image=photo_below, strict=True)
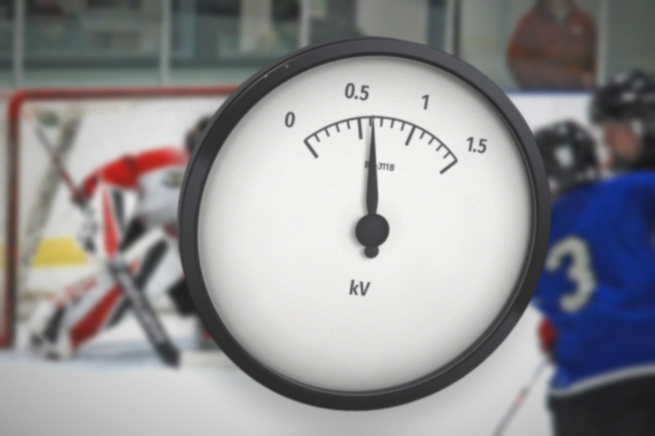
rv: kV 0.6
